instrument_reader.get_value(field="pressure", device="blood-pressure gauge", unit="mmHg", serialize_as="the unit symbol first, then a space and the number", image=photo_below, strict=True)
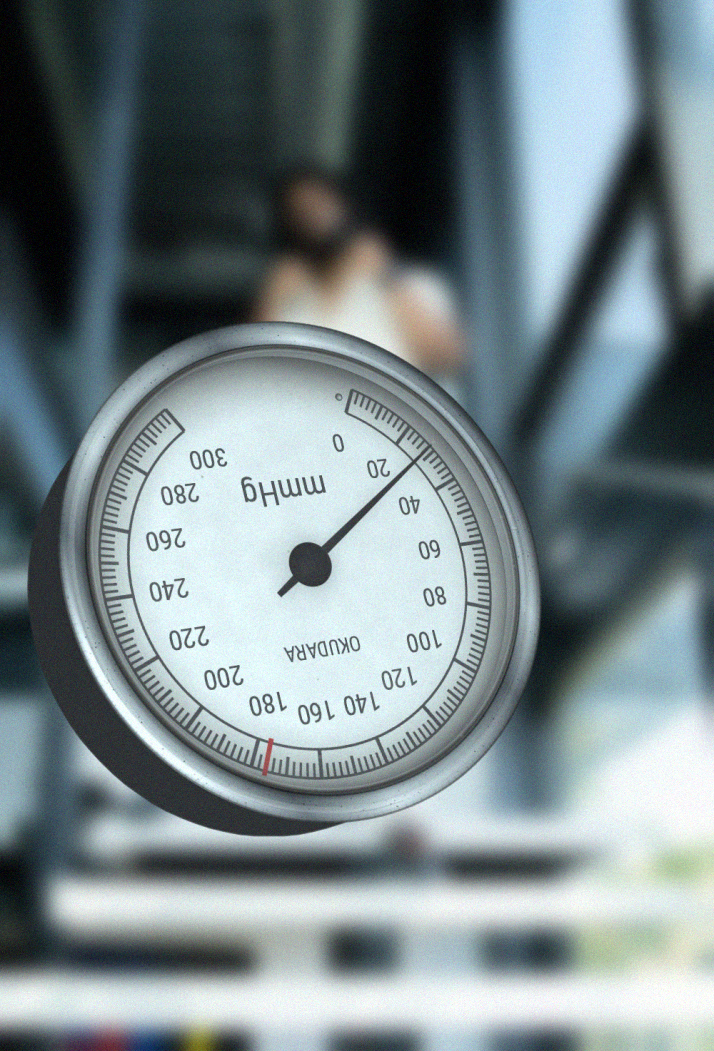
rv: mmHg 28
